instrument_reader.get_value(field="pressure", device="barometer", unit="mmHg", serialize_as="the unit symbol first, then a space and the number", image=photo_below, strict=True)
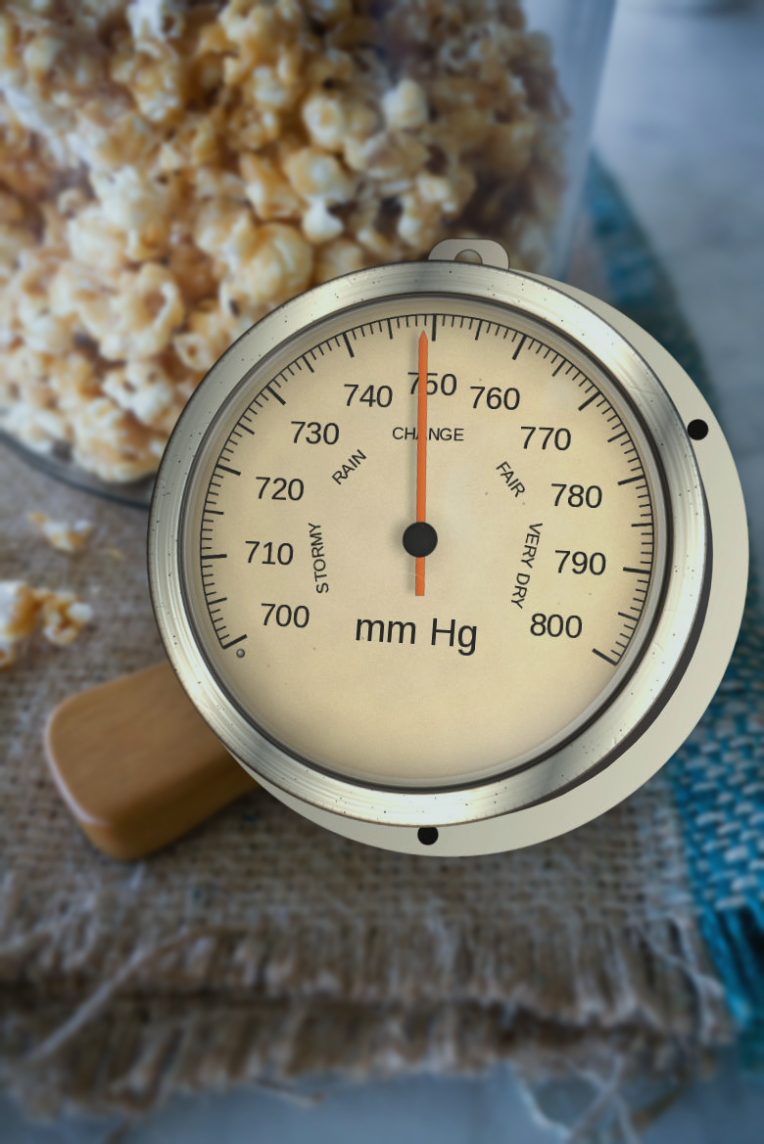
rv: mmHg 749
